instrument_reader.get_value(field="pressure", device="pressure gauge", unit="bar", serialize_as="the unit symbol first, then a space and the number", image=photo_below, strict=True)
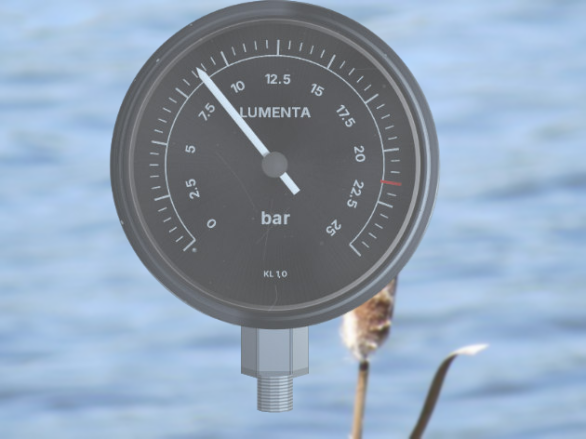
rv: bar 8.75
